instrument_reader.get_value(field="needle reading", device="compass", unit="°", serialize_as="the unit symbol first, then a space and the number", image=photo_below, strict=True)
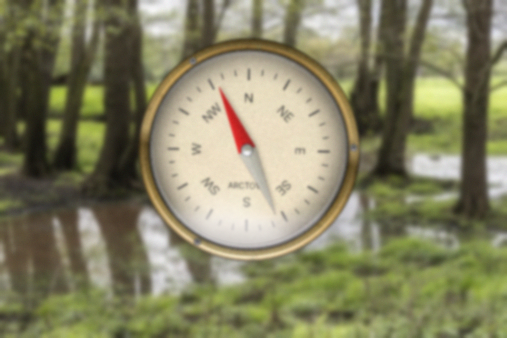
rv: ° 335
